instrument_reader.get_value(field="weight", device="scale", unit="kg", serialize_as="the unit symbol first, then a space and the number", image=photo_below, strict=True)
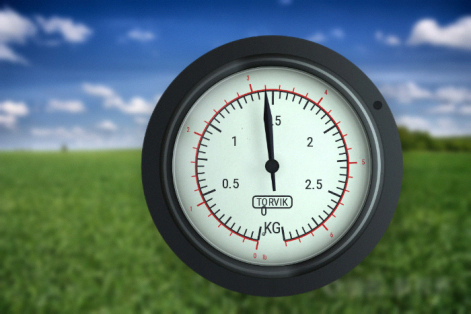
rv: kg 1.45
